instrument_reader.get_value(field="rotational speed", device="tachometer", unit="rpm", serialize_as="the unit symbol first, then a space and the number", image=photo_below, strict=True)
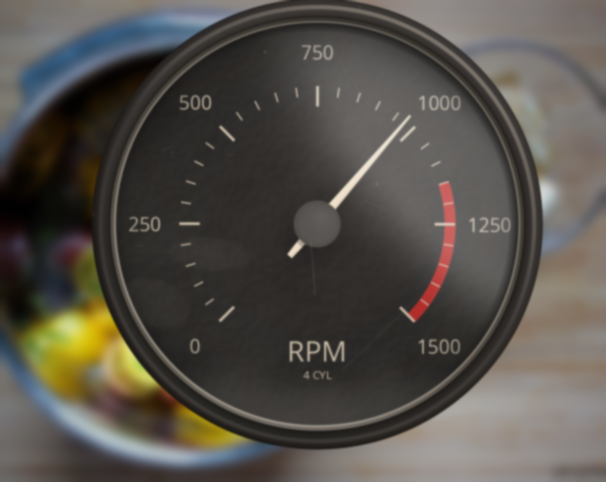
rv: rpm 975
